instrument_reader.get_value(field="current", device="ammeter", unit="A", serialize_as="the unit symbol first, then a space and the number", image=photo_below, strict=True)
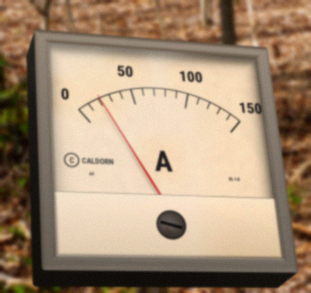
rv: A 20
